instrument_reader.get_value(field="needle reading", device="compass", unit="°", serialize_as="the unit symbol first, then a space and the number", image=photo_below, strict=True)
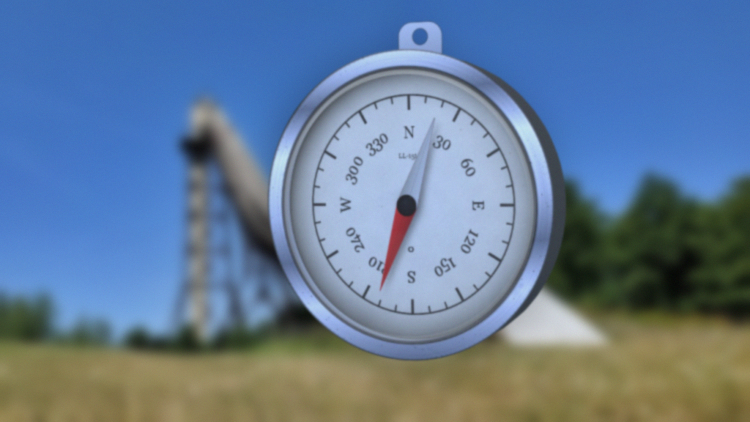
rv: ° 200
